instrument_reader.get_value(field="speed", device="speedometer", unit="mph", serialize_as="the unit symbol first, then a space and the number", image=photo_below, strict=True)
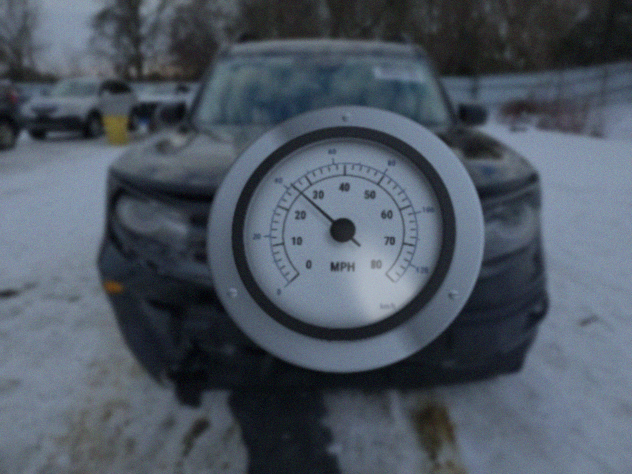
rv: mph 26
